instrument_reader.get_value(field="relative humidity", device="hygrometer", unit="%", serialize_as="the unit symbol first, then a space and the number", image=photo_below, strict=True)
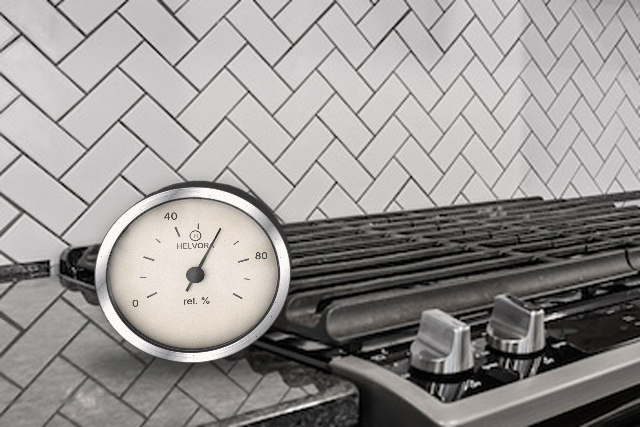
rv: % 60
